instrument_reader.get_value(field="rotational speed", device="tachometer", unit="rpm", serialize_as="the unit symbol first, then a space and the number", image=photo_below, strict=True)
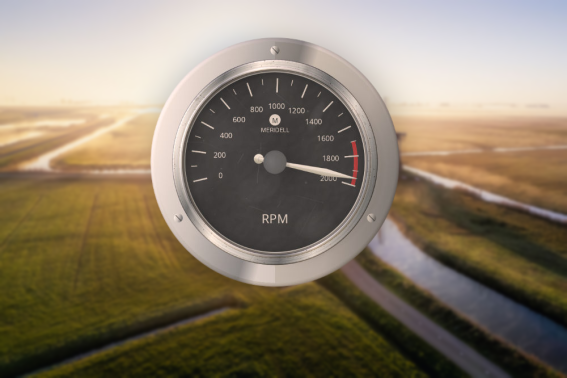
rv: rpm 1950
